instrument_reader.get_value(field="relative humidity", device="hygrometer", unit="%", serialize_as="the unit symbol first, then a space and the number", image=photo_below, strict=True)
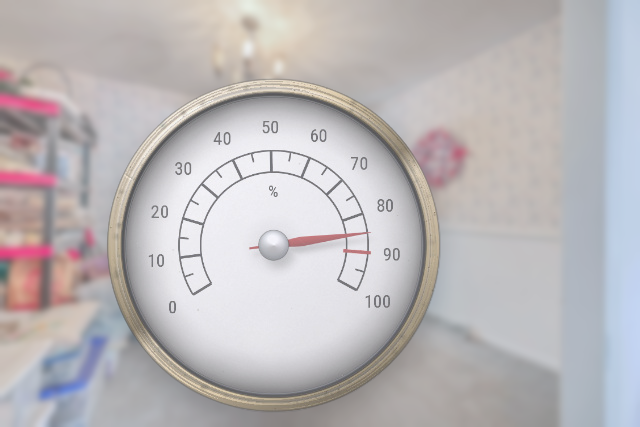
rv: % 85
